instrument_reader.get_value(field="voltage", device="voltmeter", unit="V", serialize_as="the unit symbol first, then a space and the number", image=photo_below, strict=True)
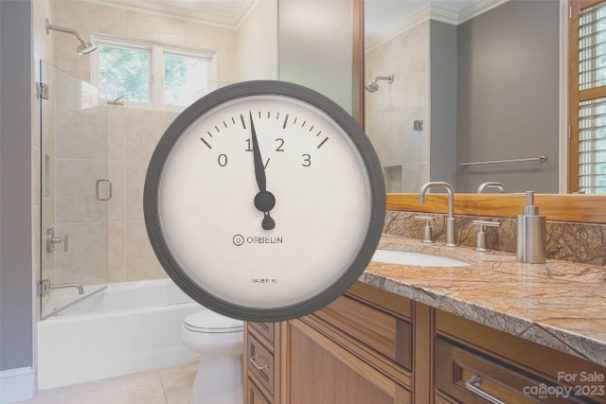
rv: V 1.2
